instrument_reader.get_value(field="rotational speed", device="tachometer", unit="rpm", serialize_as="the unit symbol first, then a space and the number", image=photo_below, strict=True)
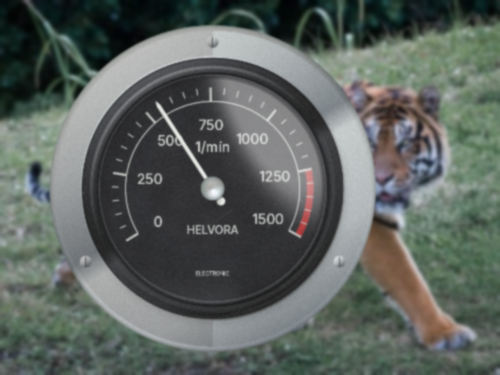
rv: rpm 550
